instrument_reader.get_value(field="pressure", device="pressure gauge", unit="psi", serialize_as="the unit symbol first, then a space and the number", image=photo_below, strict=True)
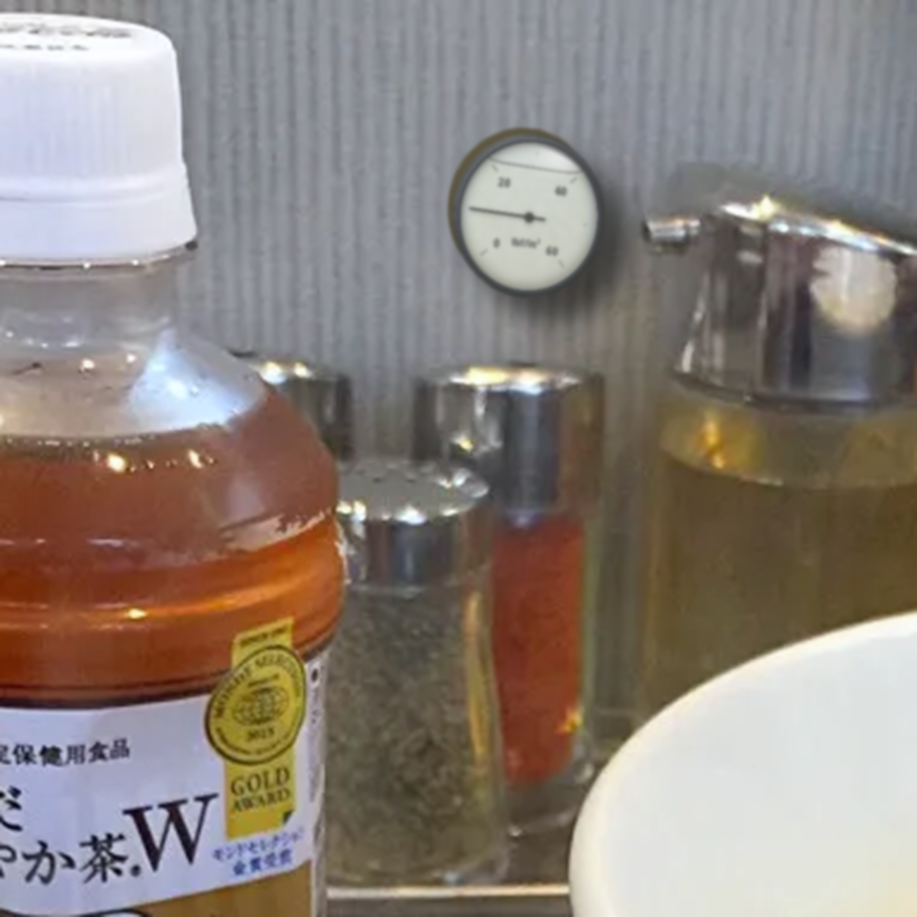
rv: psi 10
